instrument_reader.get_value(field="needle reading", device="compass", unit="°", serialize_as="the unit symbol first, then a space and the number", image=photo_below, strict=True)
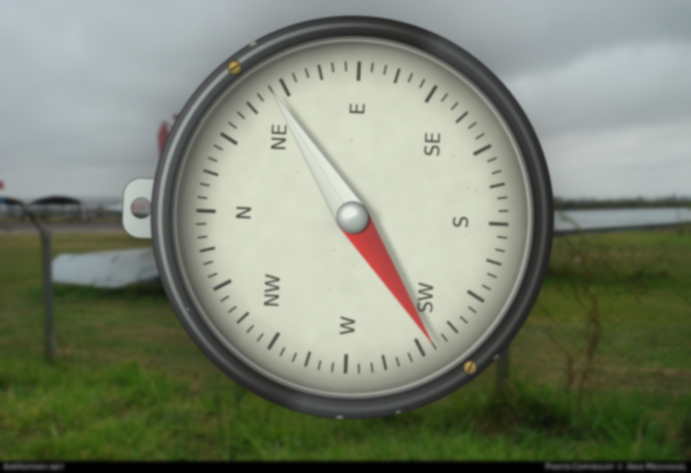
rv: ° 235
